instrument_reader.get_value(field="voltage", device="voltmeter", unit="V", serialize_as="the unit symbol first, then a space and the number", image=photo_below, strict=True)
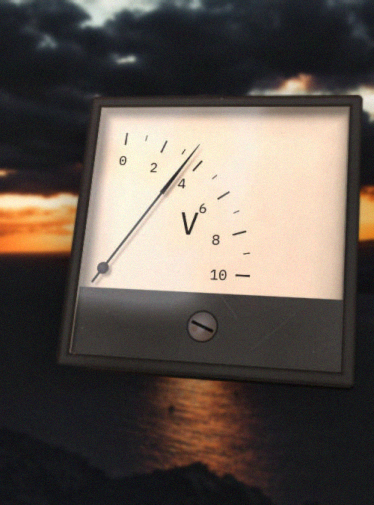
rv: V 3.5
